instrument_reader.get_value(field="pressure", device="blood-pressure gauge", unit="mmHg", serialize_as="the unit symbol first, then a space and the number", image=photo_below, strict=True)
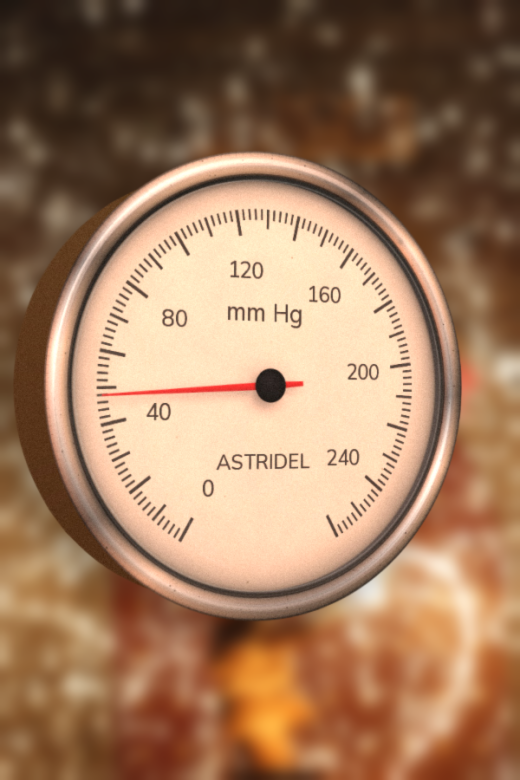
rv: mmHg 48
